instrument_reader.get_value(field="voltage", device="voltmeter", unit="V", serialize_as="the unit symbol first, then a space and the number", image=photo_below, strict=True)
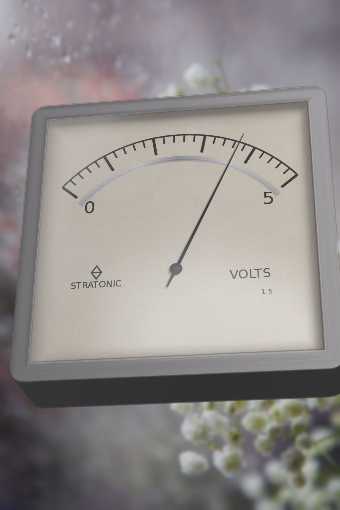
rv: V 3.7
